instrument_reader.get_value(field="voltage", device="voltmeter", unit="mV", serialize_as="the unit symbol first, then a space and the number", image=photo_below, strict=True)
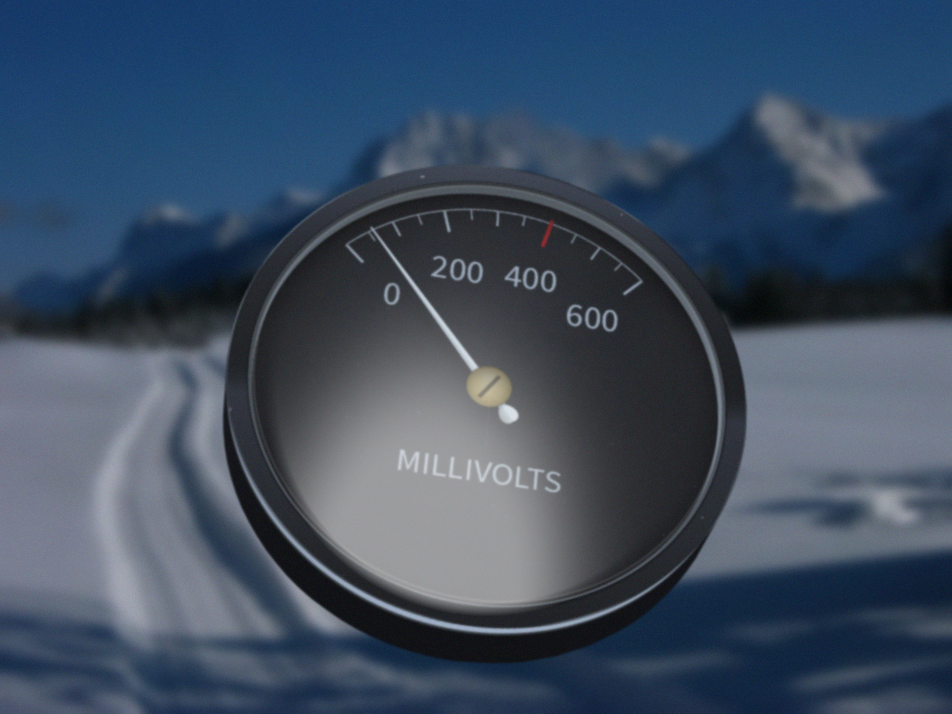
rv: mV 50
